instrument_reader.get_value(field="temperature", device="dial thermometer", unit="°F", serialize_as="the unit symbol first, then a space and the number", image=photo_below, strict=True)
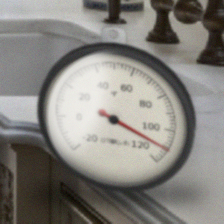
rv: °F 110
